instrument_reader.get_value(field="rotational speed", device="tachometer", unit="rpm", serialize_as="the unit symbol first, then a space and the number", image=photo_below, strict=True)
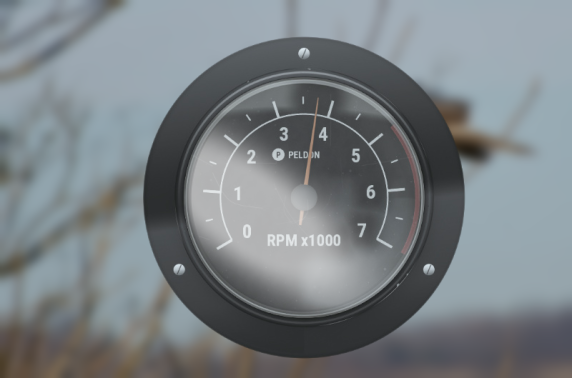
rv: rpm 3750
